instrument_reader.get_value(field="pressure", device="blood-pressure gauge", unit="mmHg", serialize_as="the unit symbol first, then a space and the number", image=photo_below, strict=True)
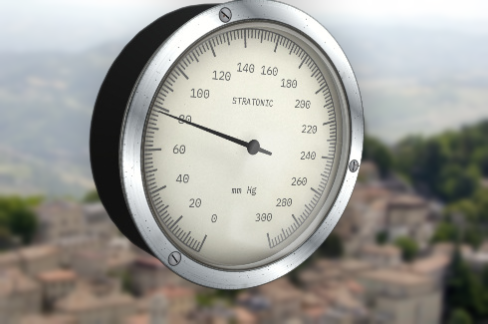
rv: mmHg 78
